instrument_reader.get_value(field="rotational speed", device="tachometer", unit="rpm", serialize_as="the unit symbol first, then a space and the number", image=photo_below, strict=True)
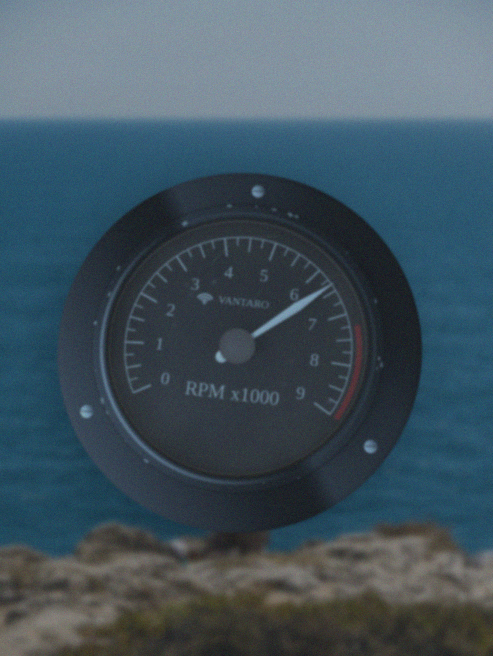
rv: rpm 6375
